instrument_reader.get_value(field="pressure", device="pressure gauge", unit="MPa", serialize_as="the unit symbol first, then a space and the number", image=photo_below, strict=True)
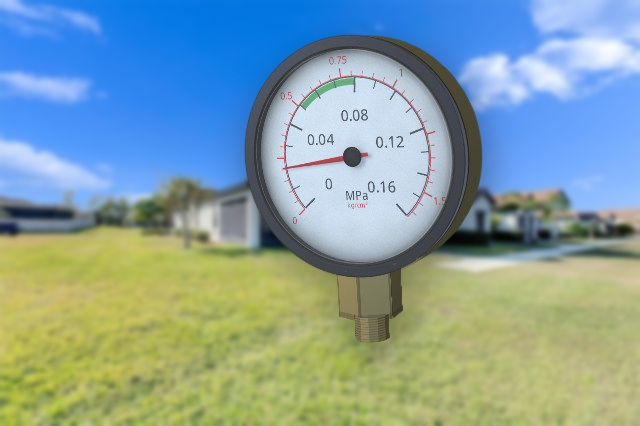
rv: MPa 0.02
